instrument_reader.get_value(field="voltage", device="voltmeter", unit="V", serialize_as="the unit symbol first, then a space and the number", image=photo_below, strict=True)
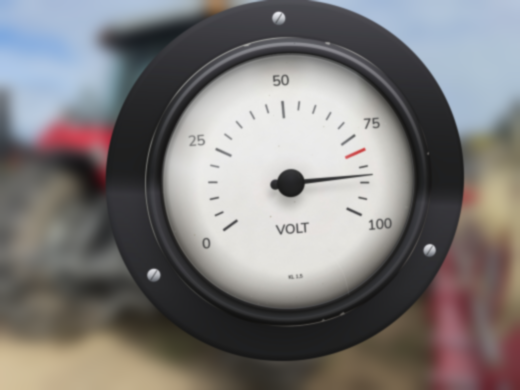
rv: V 87.5
